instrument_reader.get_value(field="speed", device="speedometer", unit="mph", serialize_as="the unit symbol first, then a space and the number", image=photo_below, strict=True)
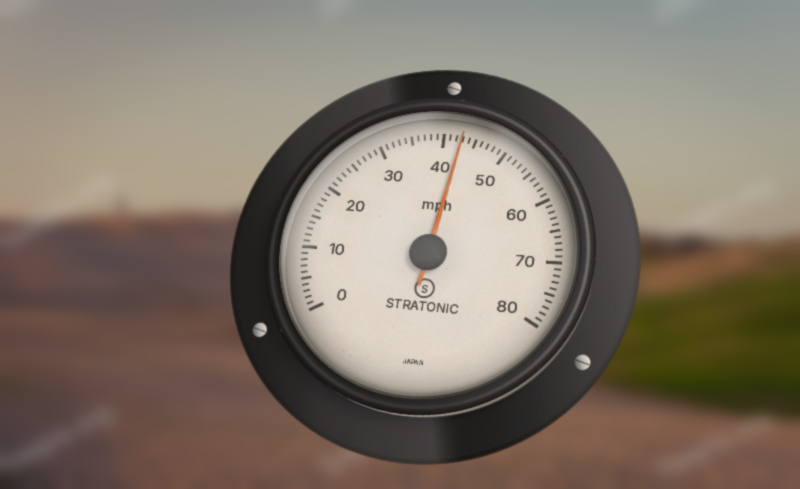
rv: mph 43
